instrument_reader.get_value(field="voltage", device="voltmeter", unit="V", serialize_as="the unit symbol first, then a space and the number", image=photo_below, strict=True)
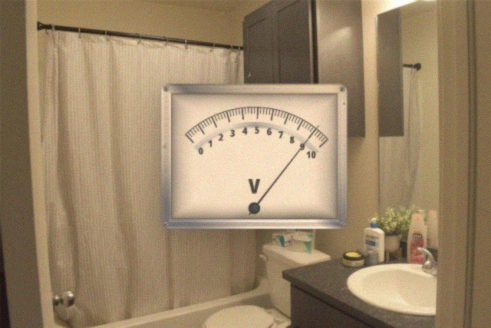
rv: V 9
